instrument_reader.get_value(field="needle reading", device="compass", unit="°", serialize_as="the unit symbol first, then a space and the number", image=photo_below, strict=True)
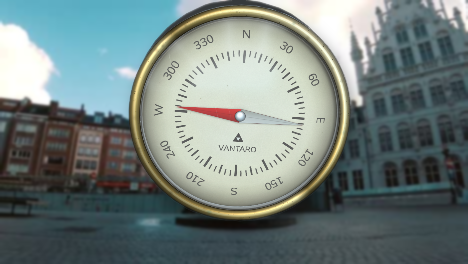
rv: ° 275
